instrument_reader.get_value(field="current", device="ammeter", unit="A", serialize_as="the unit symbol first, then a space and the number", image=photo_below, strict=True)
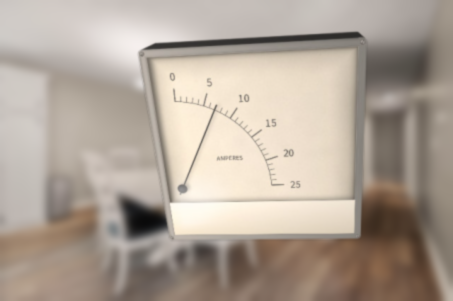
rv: A 7
